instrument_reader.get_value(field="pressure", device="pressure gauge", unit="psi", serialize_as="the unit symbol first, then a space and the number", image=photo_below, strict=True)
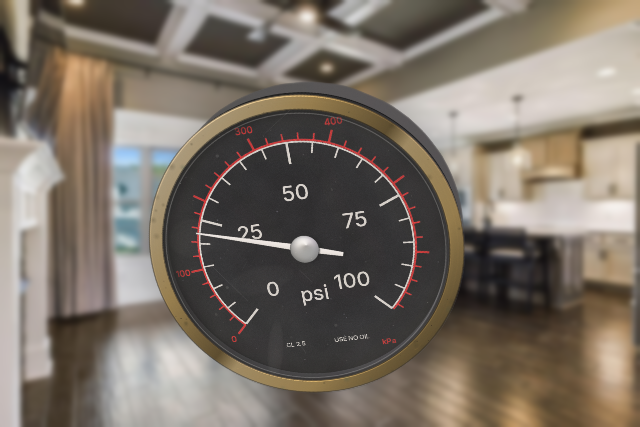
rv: psi 22.5
